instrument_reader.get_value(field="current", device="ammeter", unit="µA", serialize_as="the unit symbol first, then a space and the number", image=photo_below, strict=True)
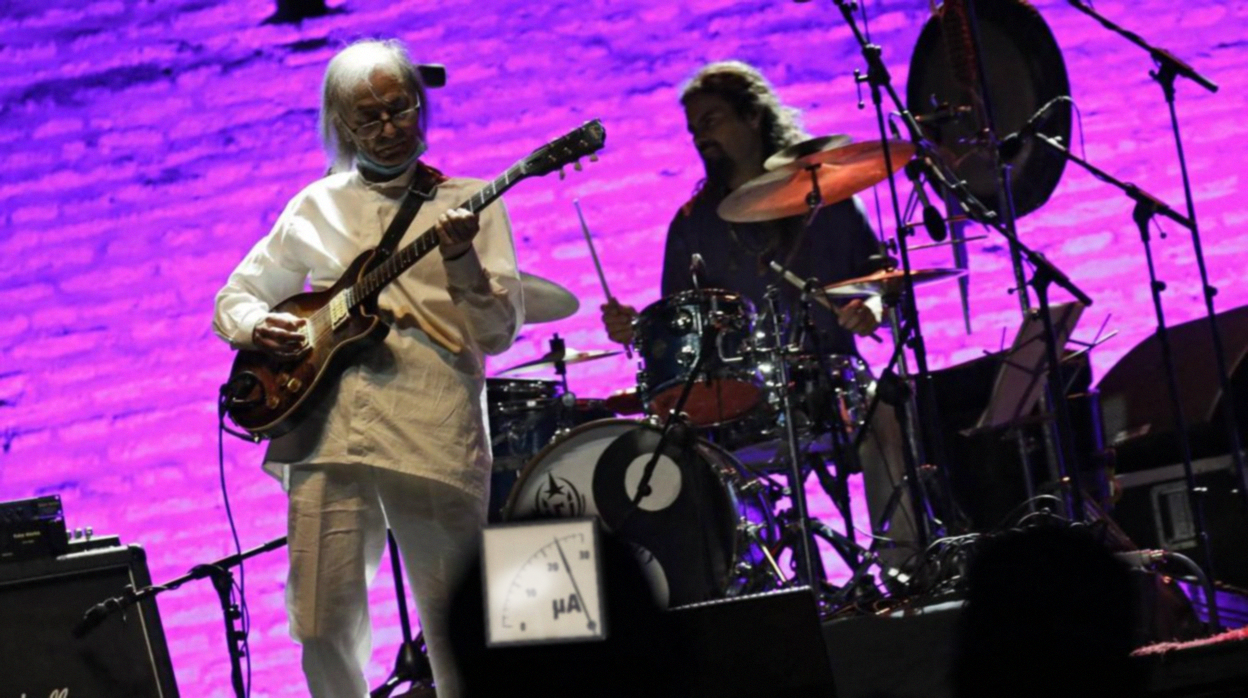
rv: µA 24
